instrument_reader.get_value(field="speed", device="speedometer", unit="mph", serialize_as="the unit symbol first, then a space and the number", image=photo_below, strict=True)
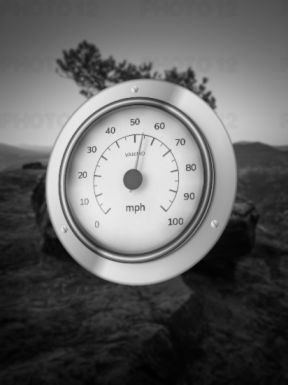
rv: mph 55
